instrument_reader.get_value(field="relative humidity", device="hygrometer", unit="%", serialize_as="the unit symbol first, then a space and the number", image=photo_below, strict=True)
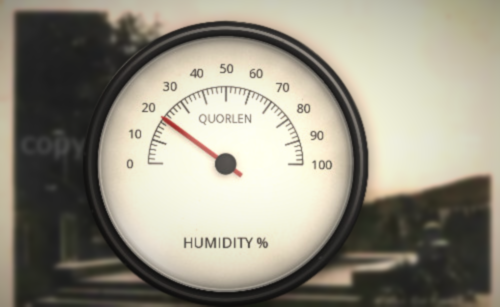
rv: % 20
